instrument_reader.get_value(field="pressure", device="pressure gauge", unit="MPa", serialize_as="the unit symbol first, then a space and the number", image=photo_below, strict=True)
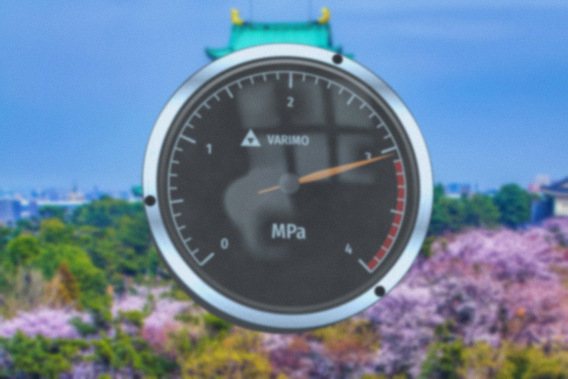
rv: MPa 3.05
